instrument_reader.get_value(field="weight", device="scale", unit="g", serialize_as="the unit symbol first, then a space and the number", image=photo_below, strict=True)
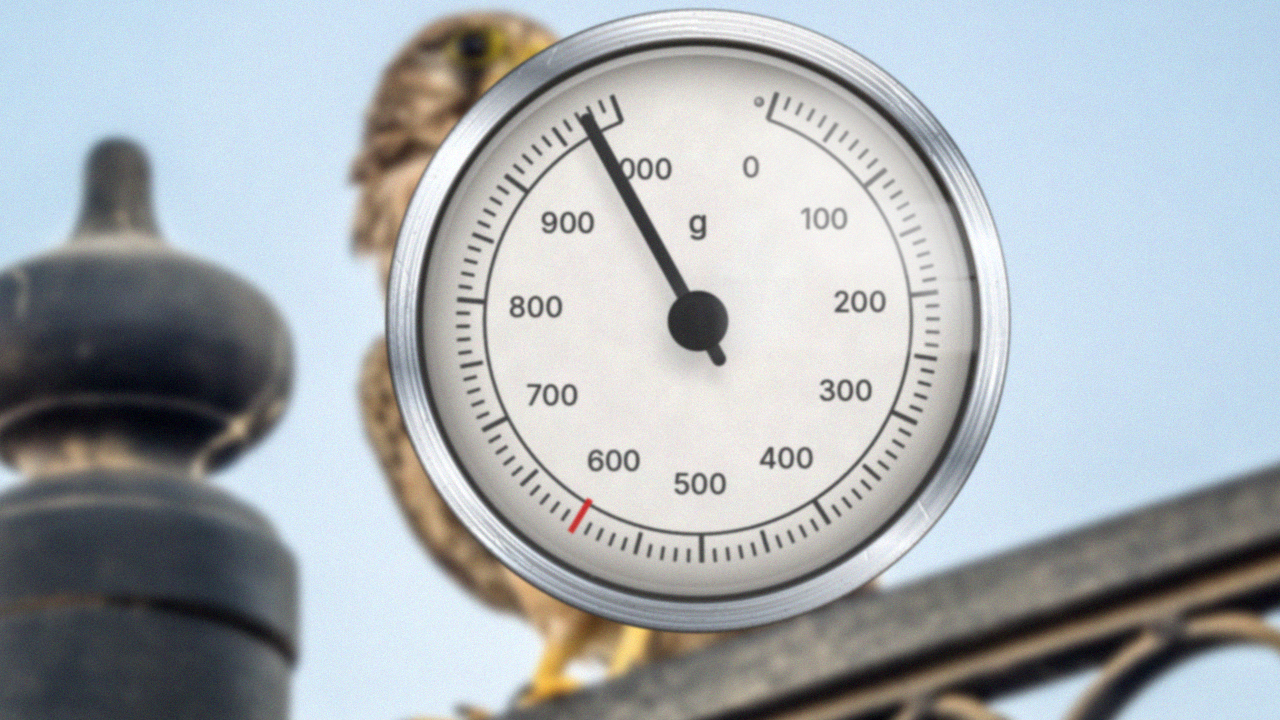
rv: g 975
